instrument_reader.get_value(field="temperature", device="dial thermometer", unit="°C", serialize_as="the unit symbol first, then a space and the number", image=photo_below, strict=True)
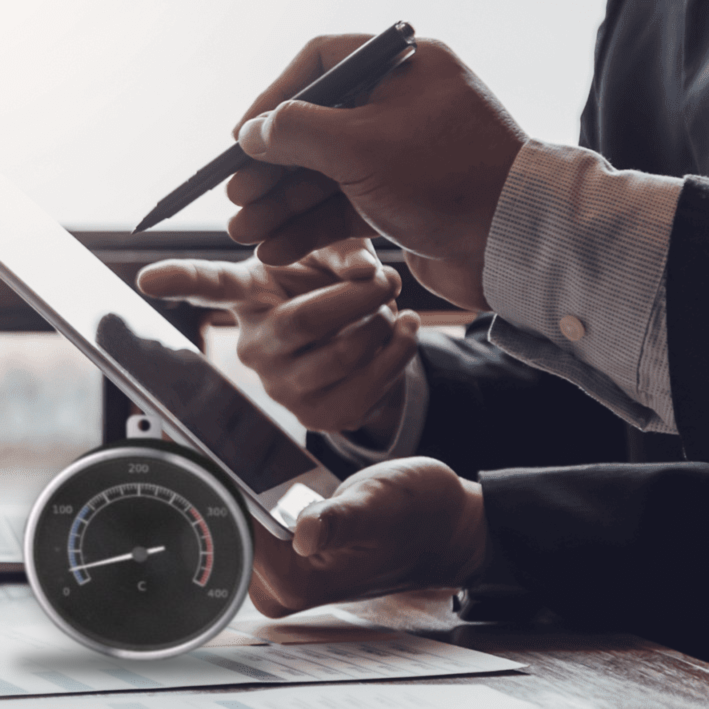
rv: °C 25
